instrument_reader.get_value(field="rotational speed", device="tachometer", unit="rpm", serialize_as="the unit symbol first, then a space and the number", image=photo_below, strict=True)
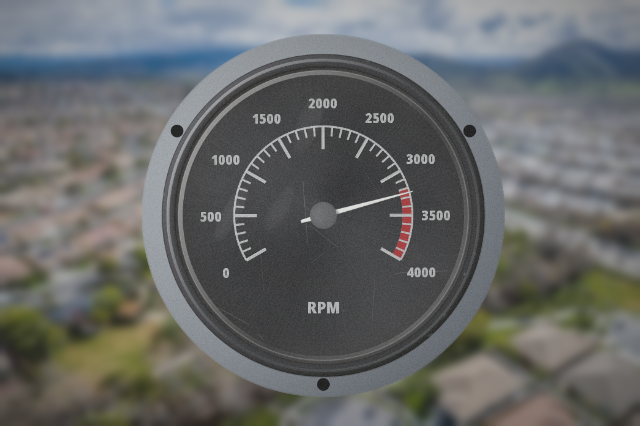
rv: rpm 3250
